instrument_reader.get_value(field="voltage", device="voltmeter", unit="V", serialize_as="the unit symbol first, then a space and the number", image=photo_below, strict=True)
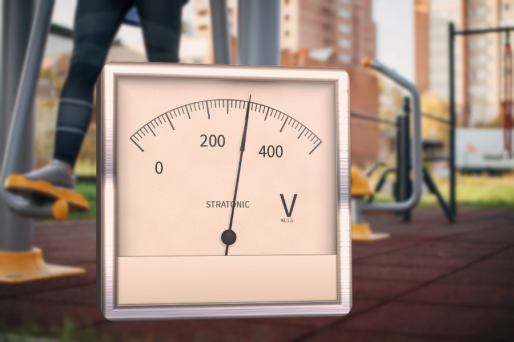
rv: V 300
